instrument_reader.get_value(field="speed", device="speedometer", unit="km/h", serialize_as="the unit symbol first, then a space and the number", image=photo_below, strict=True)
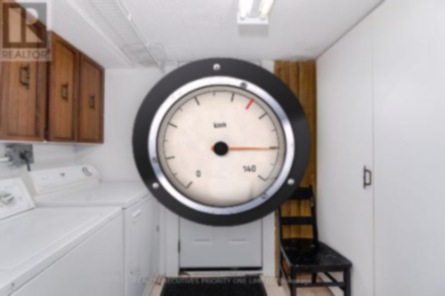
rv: km/h 120
